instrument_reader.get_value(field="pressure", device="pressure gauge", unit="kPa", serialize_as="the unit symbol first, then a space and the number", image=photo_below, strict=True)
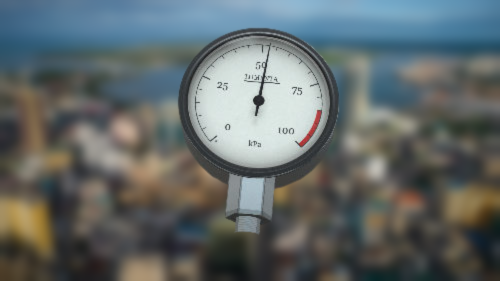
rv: kPa 52.5
